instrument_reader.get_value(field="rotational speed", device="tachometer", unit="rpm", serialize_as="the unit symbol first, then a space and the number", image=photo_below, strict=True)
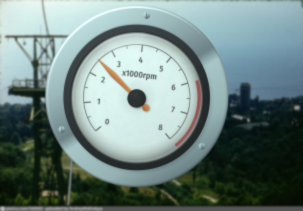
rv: rpm 2500
